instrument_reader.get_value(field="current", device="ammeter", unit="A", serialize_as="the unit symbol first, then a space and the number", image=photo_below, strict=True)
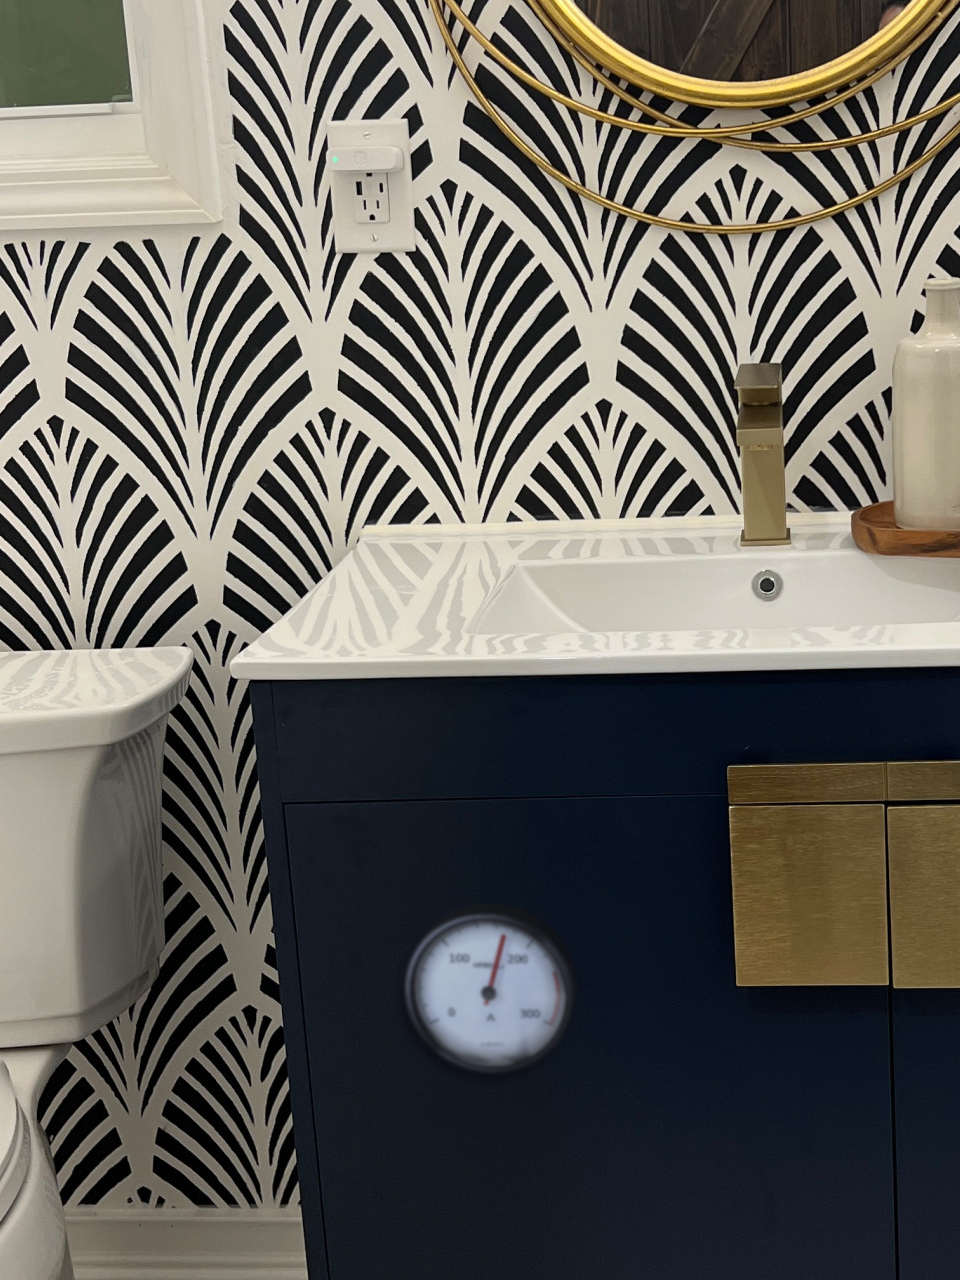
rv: A 170
